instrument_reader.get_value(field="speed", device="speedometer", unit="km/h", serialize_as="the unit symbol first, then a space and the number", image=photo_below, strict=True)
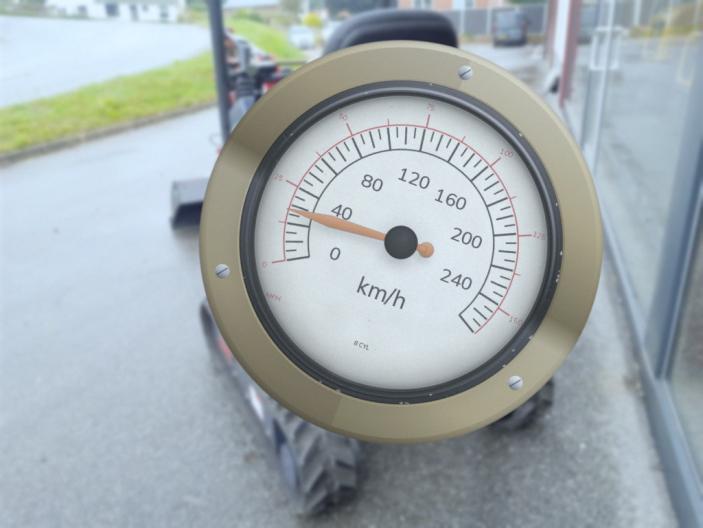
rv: km/h 27.5
